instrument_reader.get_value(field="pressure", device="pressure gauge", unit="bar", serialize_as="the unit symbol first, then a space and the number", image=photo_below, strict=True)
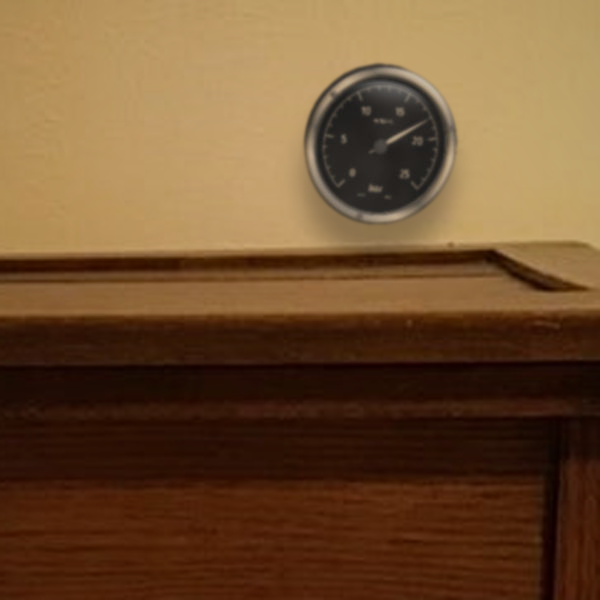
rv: bar 18
